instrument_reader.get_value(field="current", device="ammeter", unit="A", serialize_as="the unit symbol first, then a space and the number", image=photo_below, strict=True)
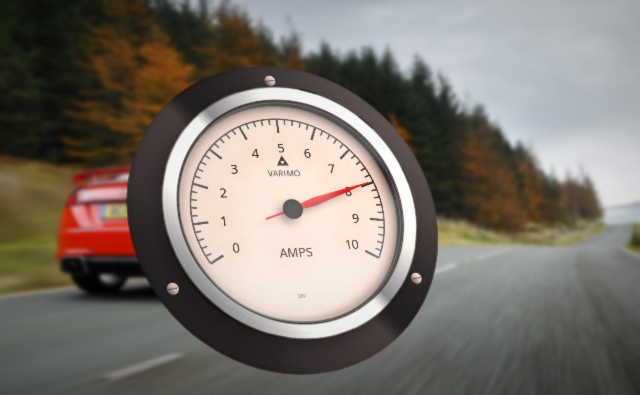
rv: A 8
